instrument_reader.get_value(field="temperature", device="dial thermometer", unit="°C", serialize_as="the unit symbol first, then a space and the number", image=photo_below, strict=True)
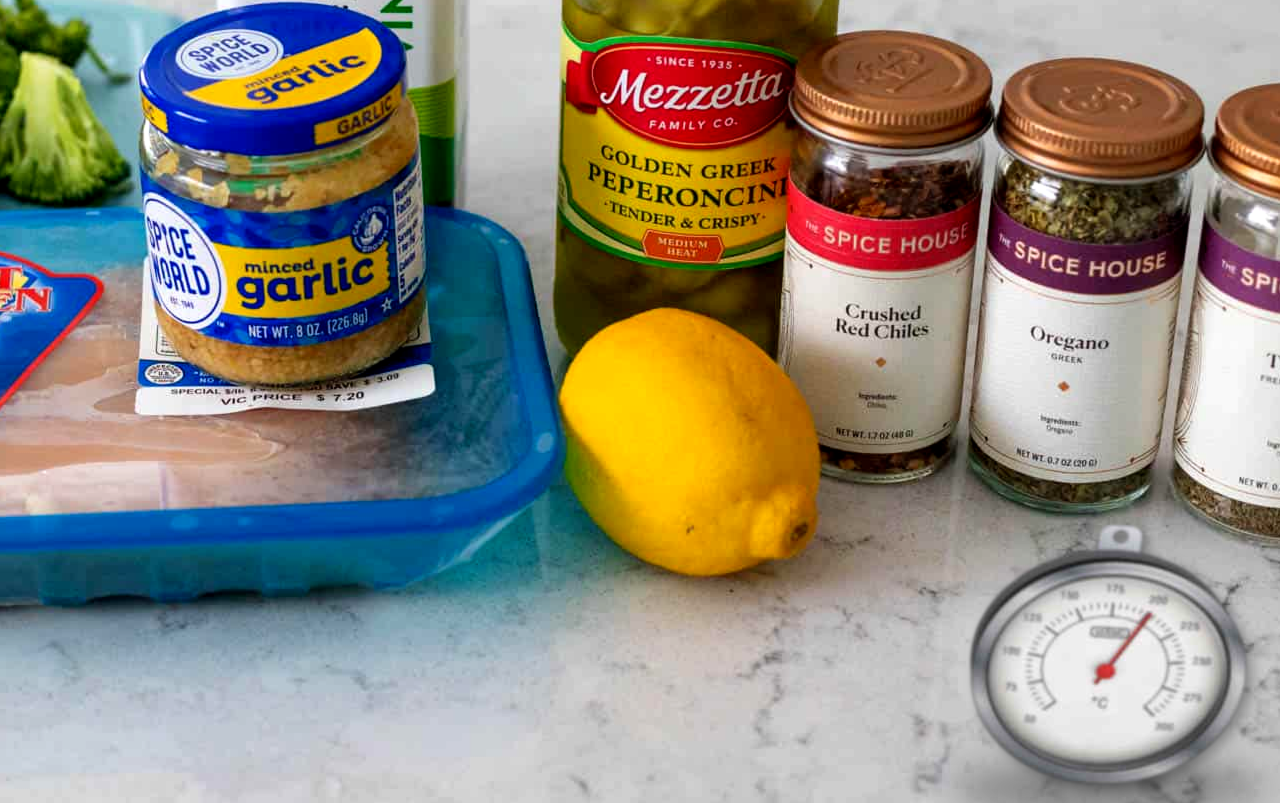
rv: °C 200
